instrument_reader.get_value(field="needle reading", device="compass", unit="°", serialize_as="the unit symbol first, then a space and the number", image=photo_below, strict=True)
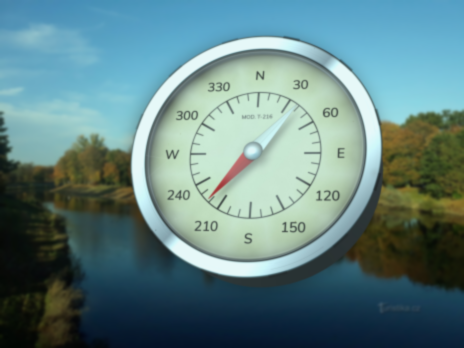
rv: ° 220
